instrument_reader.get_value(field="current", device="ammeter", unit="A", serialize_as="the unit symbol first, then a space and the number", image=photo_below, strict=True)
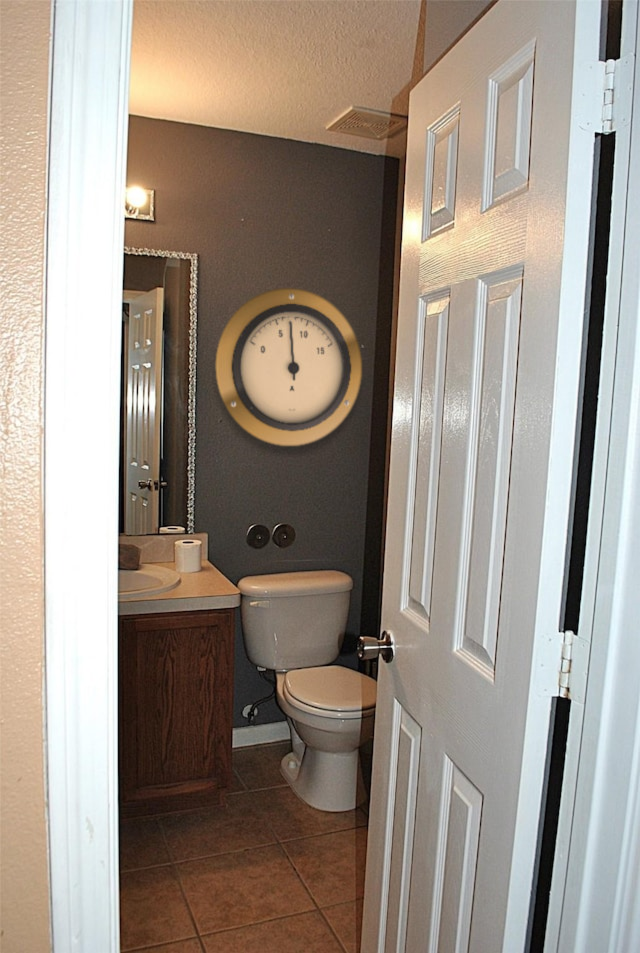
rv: A 7
